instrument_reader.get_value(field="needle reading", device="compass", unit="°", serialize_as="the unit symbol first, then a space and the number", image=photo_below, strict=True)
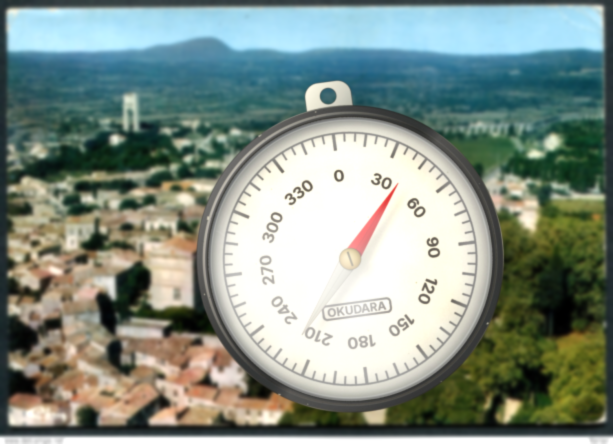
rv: ° 40
